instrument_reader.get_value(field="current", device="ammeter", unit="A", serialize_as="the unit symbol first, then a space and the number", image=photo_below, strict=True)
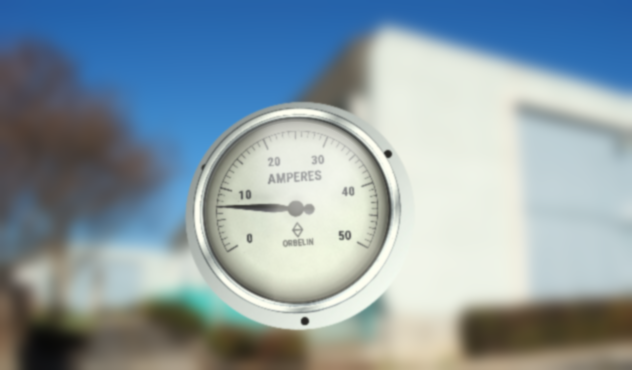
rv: A 7
